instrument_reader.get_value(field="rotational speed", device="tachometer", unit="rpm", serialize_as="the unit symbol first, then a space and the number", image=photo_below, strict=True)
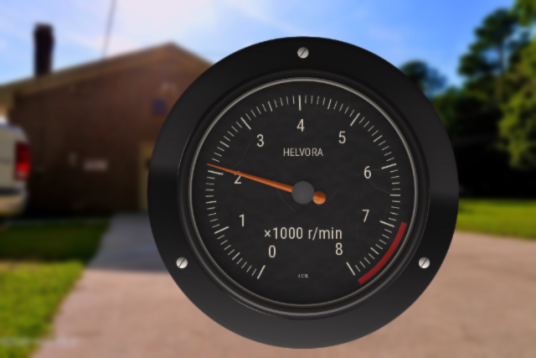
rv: rpm 2100
